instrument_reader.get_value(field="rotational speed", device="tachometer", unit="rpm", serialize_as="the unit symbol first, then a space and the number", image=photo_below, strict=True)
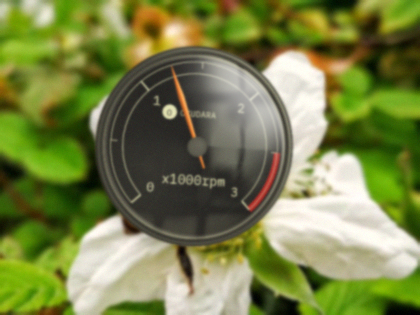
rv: rpm 1250
